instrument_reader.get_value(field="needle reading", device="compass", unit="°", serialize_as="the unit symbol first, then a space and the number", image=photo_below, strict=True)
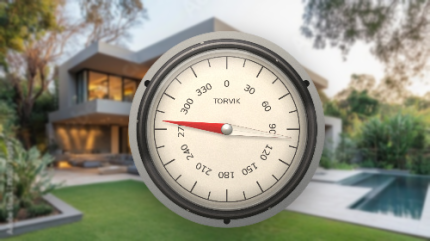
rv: ° 277.5
